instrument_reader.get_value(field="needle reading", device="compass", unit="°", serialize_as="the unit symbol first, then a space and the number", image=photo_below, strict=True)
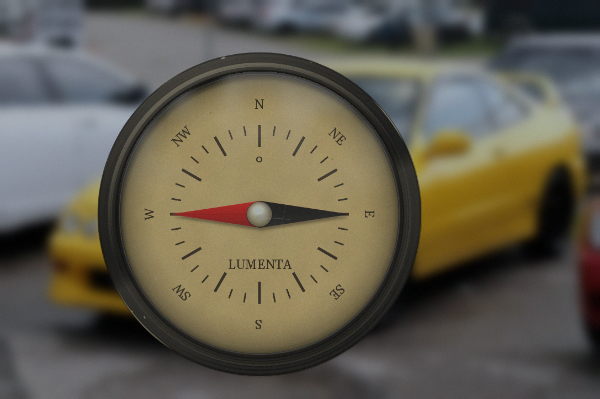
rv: ° 270
